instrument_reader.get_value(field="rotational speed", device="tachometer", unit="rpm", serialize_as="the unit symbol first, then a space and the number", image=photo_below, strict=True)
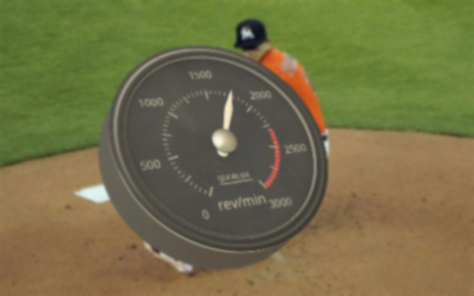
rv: rpm 1750
